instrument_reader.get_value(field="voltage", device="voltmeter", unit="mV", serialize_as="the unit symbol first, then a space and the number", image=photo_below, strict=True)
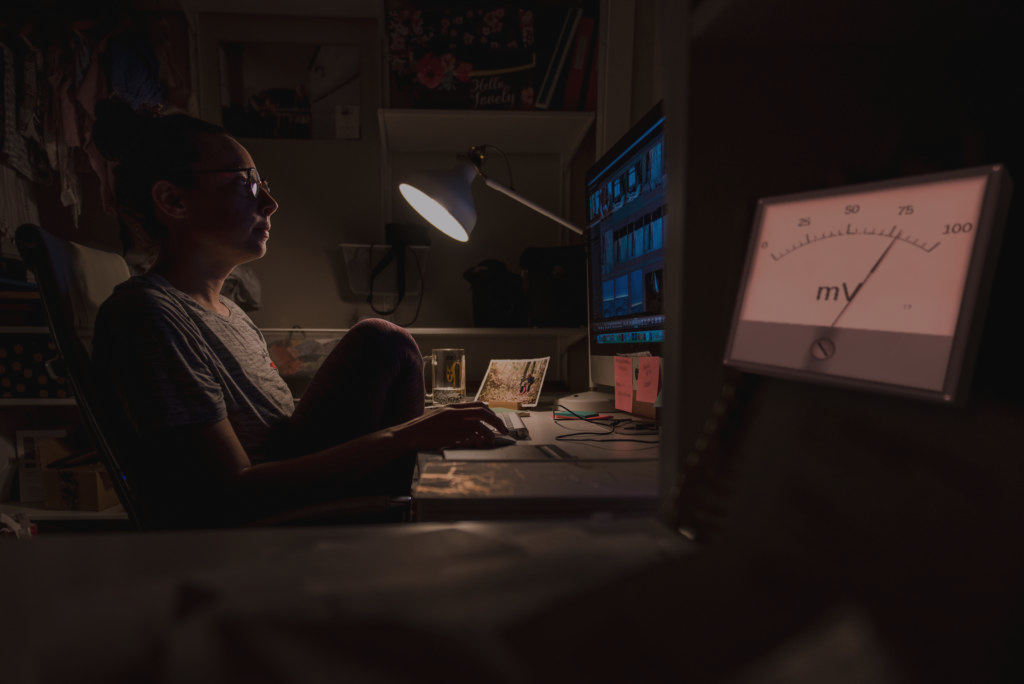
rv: mV 80
